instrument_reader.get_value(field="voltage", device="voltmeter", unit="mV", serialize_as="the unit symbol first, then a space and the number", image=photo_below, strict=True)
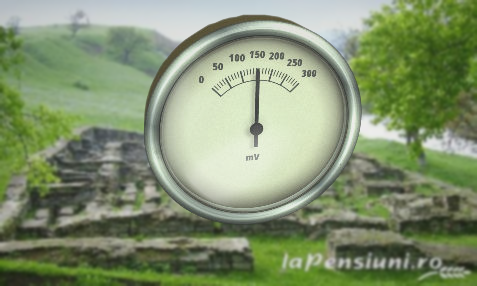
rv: mV 150
